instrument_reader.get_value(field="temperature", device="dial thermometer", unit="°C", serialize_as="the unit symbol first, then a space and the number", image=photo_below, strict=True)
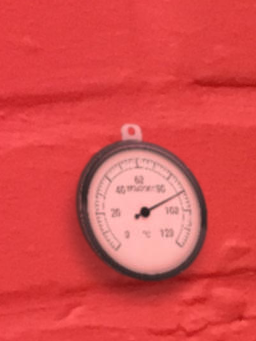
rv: °C 90
